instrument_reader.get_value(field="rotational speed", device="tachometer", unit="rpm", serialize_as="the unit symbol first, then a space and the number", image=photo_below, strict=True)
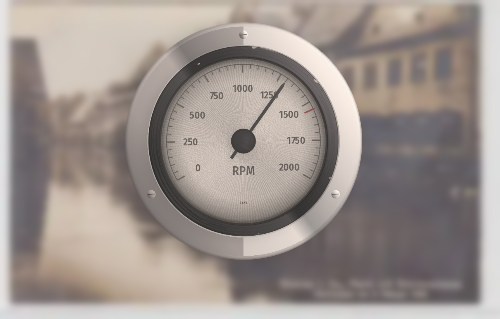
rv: rpm 1300
